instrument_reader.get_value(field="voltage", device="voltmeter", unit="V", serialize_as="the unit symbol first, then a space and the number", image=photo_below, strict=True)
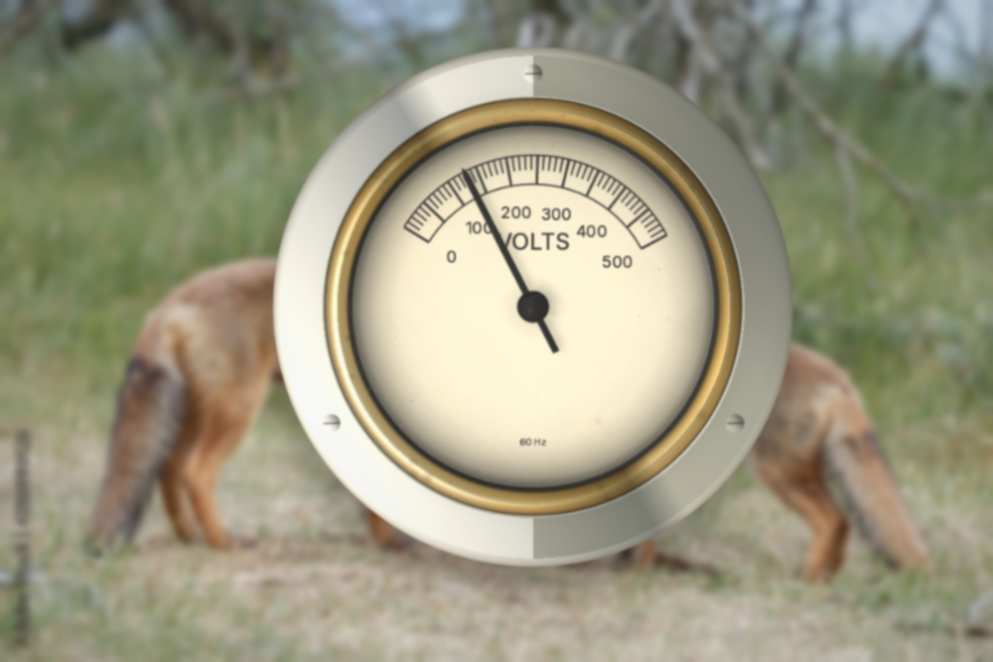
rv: V 130
